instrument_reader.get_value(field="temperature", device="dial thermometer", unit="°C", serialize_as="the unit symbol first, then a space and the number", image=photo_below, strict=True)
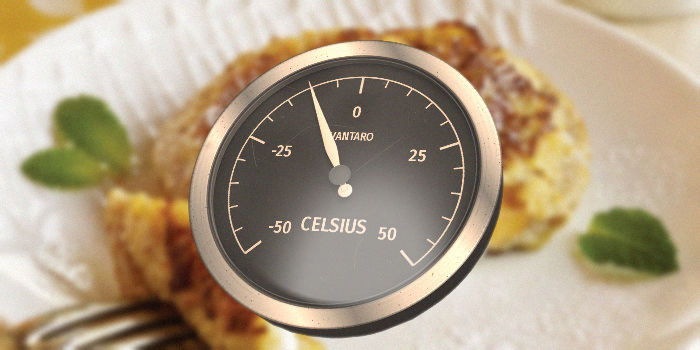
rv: °C -10
